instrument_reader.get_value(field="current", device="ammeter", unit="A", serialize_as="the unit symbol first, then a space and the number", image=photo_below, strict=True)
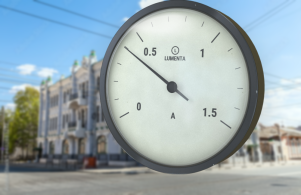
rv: A 0.4
